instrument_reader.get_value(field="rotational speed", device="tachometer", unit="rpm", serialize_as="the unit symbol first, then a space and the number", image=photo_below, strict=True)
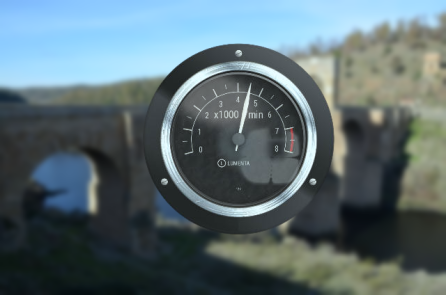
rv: rpm 4500
